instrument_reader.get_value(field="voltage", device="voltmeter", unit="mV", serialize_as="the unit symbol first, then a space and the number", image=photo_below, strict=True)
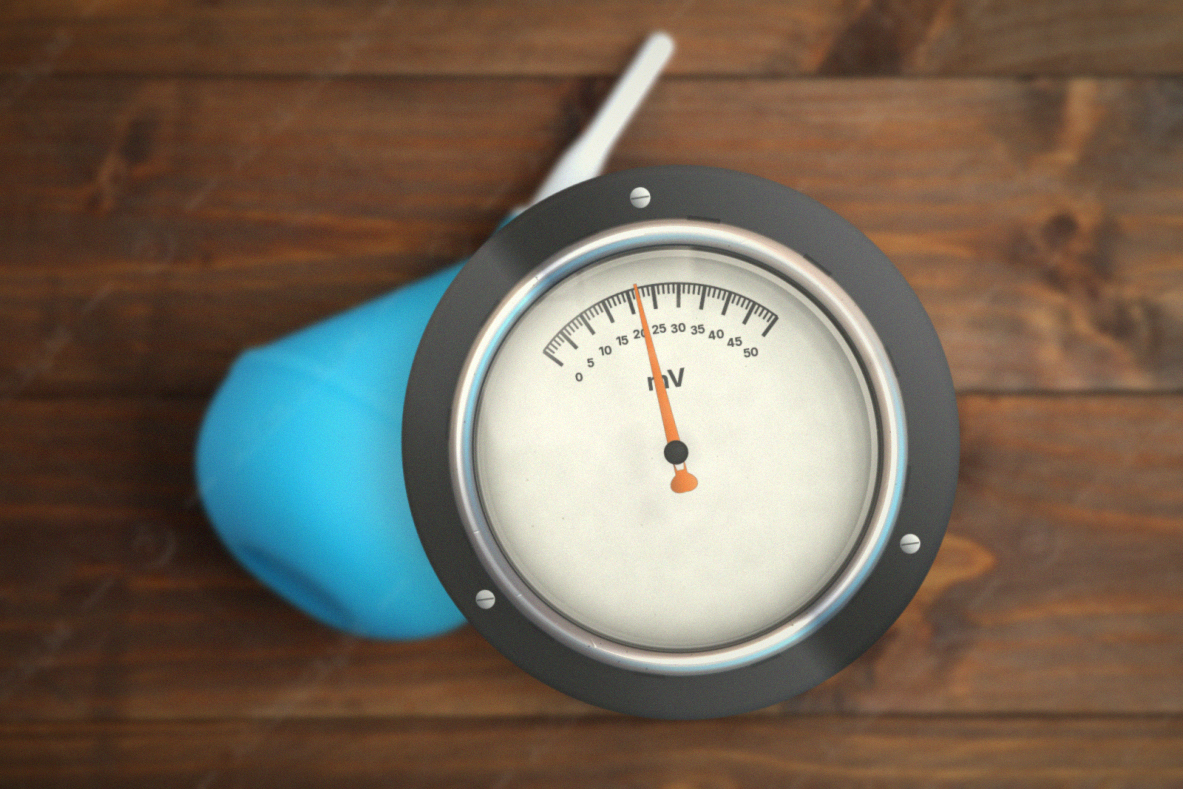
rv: mV 22
